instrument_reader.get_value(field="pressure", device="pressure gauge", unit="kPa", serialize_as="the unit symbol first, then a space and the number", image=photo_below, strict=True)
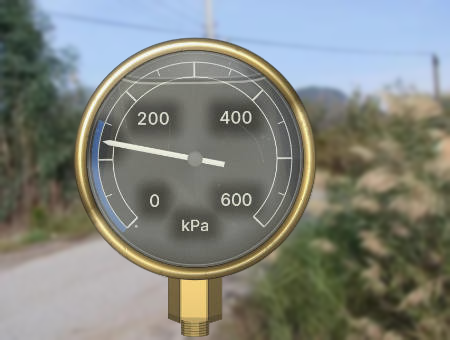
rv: kPa 125
